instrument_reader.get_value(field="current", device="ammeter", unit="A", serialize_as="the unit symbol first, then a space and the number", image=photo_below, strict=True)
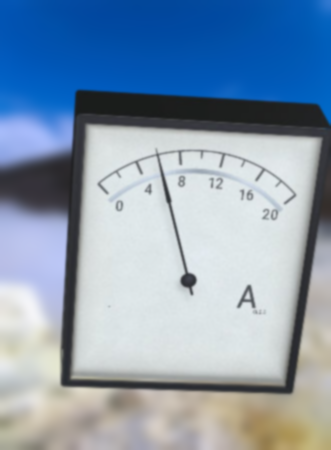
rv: A 6
